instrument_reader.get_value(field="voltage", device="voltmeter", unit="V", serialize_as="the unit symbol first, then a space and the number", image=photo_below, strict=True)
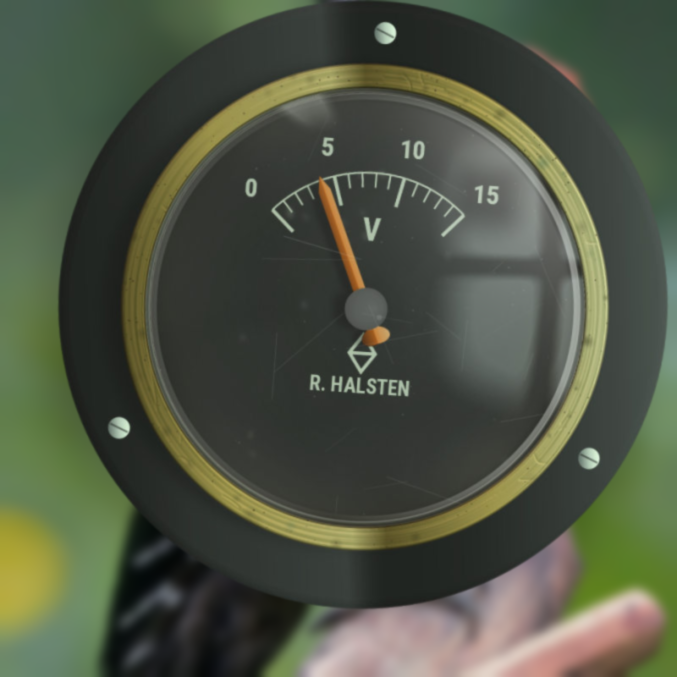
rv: V 4
